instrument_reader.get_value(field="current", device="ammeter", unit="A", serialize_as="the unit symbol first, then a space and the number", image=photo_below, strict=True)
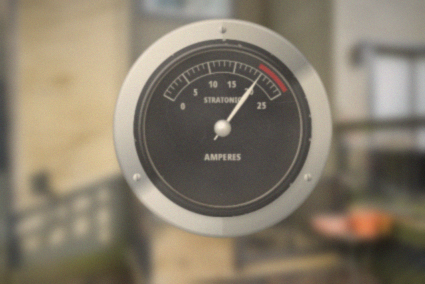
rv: A 20
